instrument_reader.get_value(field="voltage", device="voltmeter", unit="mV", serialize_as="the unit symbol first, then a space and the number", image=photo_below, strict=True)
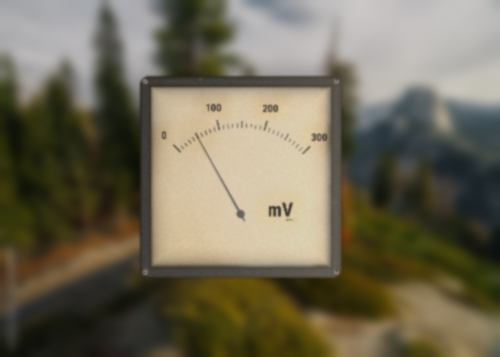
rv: mV 50
